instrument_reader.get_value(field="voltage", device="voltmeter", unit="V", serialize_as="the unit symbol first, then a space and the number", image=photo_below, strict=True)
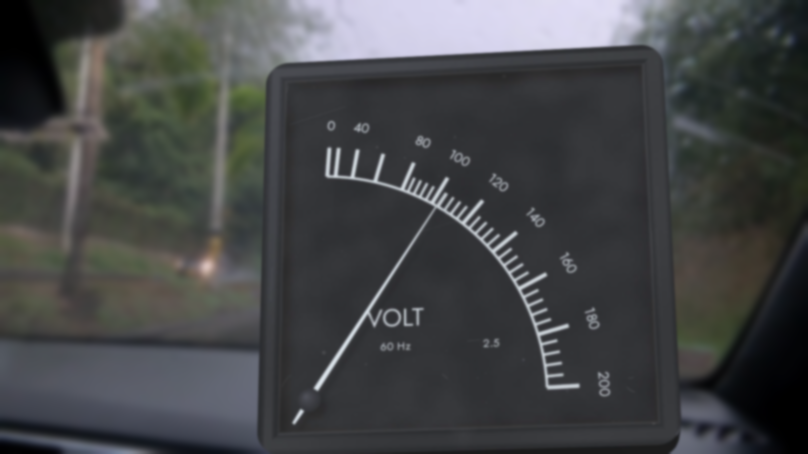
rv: V 104
